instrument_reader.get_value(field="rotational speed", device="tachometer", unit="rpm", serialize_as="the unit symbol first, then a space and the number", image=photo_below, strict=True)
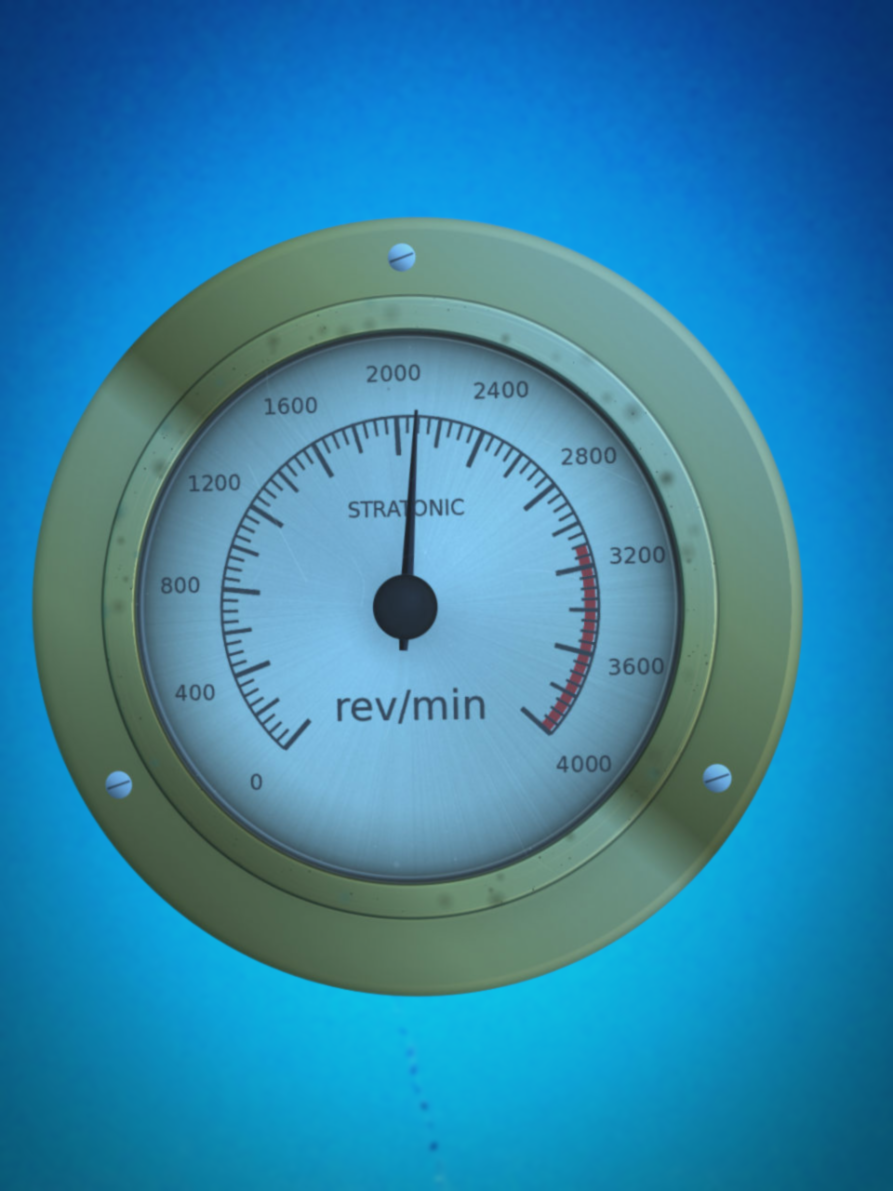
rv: rpm 2100
